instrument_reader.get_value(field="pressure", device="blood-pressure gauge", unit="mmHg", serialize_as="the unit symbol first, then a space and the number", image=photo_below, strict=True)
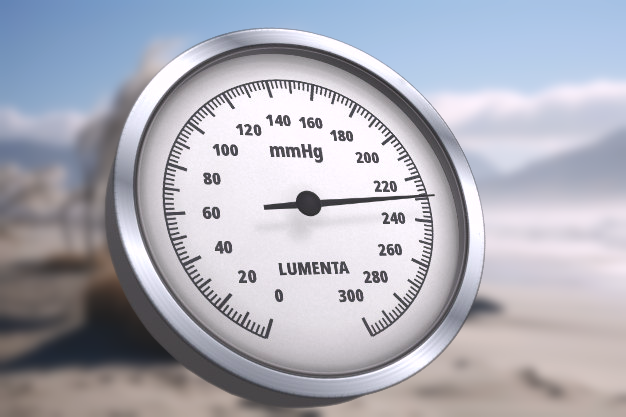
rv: mmHg 230
